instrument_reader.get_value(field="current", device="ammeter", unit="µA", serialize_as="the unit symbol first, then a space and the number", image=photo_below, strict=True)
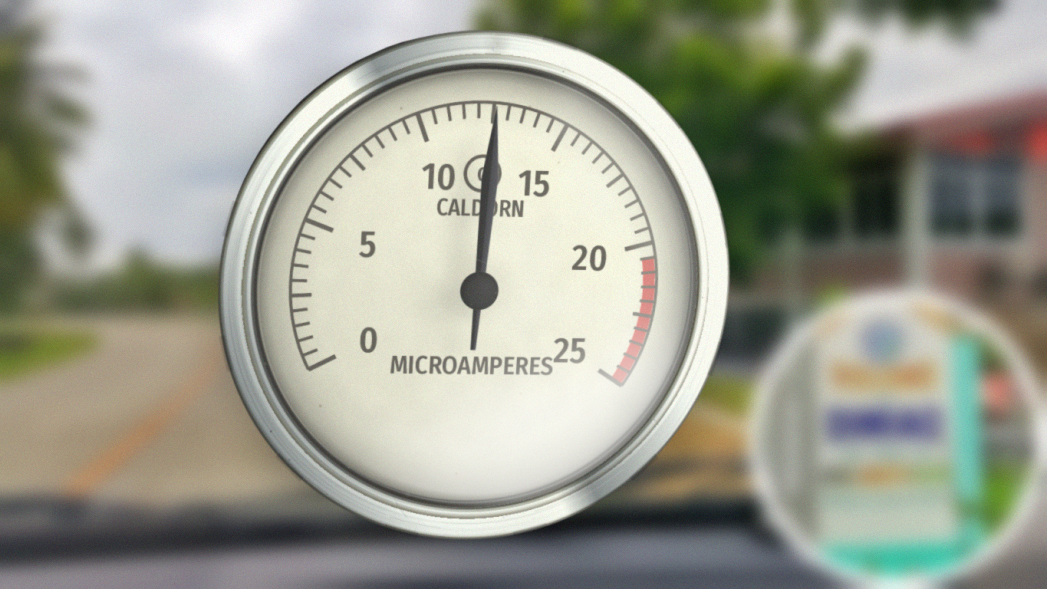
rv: µA 12.5
